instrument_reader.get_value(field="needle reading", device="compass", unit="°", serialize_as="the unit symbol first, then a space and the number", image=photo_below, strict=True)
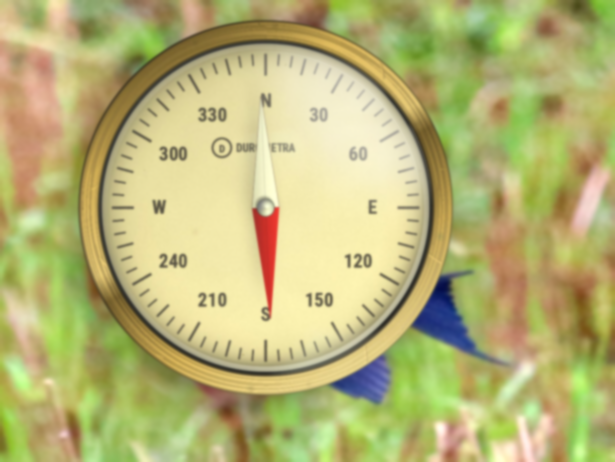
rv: ° 177.5
